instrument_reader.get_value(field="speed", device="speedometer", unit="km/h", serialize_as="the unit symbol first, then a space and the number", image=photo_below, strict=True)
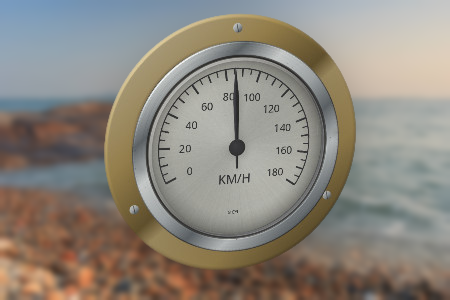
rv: km/h 85
